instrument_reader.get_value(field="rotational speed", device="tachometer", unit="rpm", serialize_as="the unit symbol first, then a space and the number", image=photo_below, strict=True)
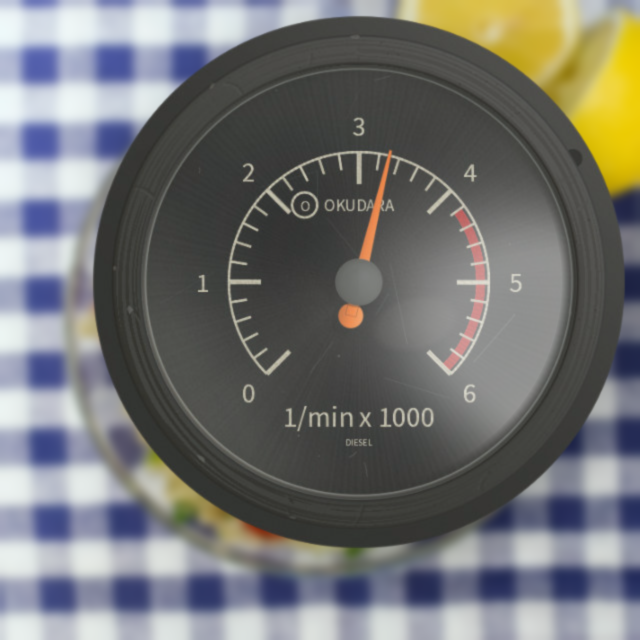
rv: rpm 3300
